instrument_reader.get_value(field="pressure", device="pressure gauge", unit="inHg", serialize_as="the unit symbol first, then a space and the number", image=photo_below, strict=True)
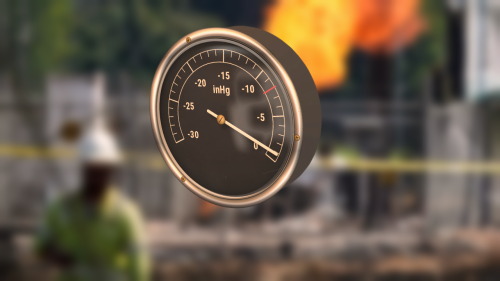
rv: inHg -1
